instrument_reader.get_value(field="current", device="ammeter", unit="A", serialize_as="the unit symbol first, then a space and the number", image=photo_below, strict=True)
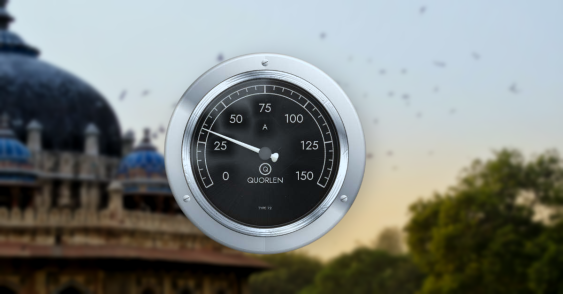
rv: A 32.5
